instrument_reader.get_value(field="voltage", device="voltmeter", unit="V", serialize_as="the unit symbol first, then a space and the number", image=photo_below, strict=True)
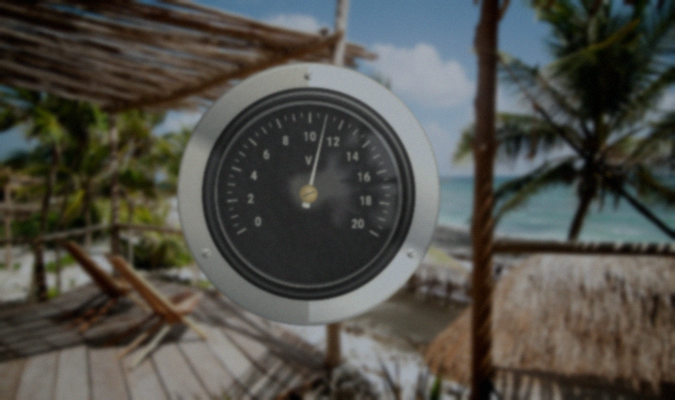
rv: V 11
